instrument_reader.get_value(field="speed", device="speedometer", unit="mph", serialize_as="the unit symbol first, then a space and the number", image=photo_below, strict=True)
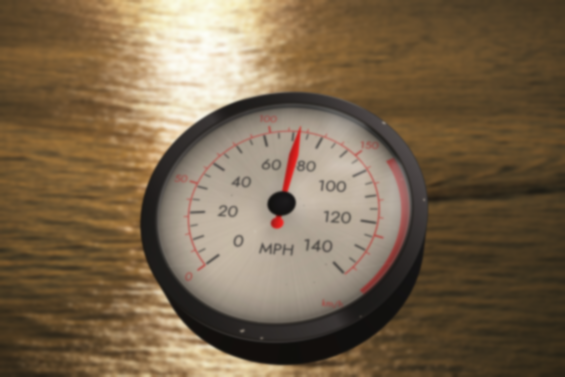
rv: mph 72.5
